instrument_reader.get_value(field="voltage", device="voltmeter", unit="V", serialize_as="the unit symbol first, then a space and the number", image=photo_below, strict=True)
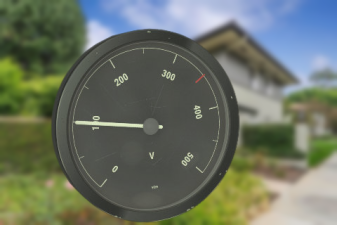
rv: V 100
